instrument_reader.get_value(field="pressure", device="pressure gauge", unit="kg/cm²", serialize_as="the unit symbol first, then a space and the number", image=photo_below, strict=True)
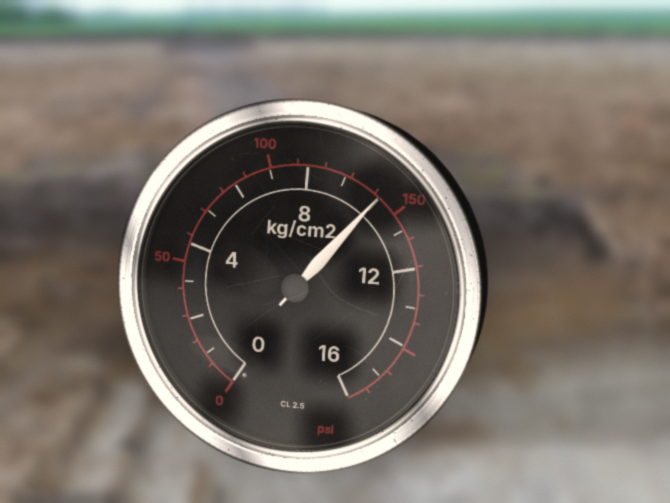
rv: kg/cm² 10
